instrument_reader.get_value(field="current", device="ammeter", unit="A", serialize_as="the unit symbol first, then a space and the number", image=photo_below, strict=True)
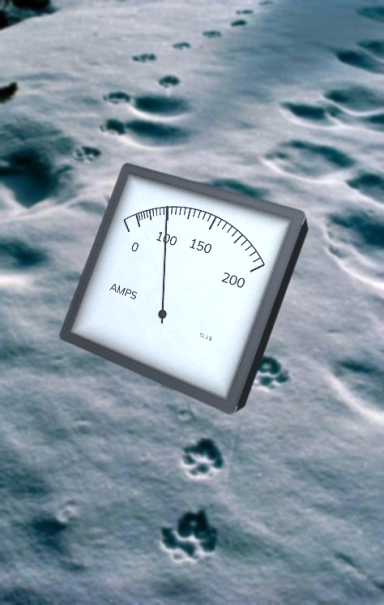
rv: A 100
